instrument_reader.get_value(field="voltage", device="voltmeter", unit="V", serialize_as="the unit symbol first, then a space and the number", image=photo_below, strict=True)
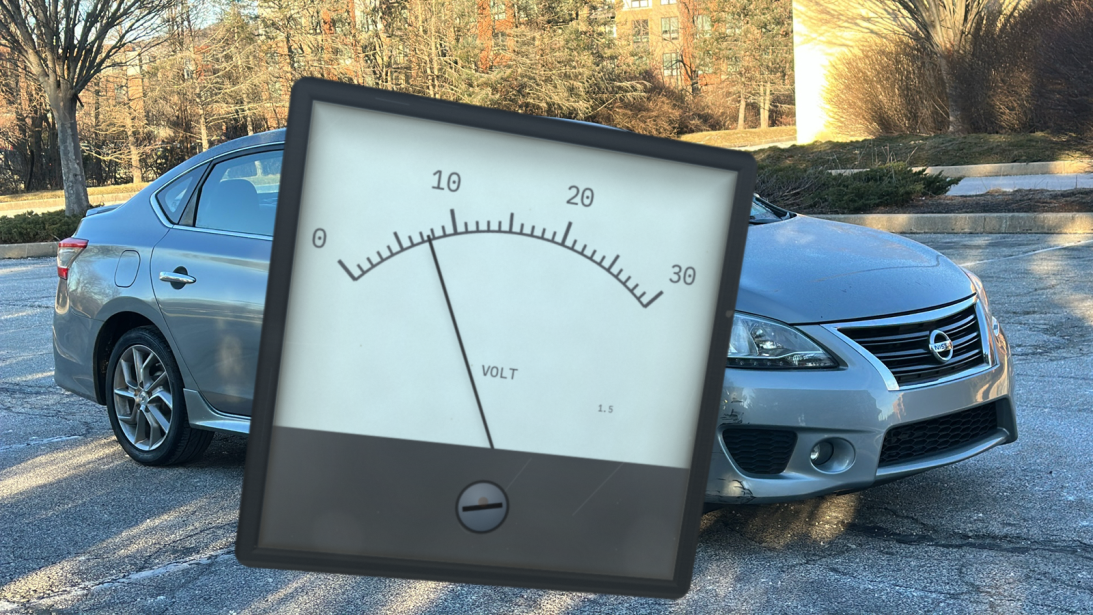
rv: V 7.5
